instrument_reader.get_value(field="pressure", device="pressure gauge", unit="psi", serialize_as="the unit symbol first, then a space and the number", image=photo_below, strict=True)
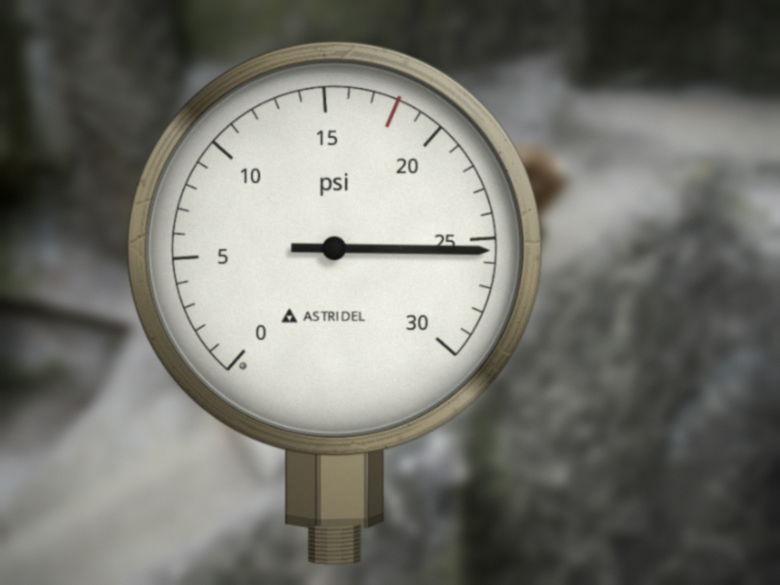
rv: psi 25.5
